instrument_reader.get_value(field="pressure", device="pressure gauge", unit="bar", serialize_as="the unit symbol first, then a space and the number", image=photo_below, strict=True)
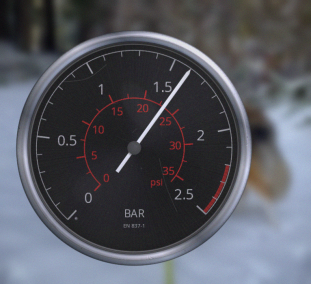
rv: bar 1.6
